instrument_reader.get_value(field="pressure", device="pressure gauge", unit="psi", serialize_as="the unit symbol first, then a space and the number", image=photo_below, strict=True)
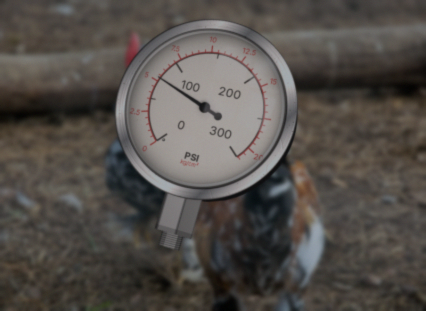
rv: psi 75
